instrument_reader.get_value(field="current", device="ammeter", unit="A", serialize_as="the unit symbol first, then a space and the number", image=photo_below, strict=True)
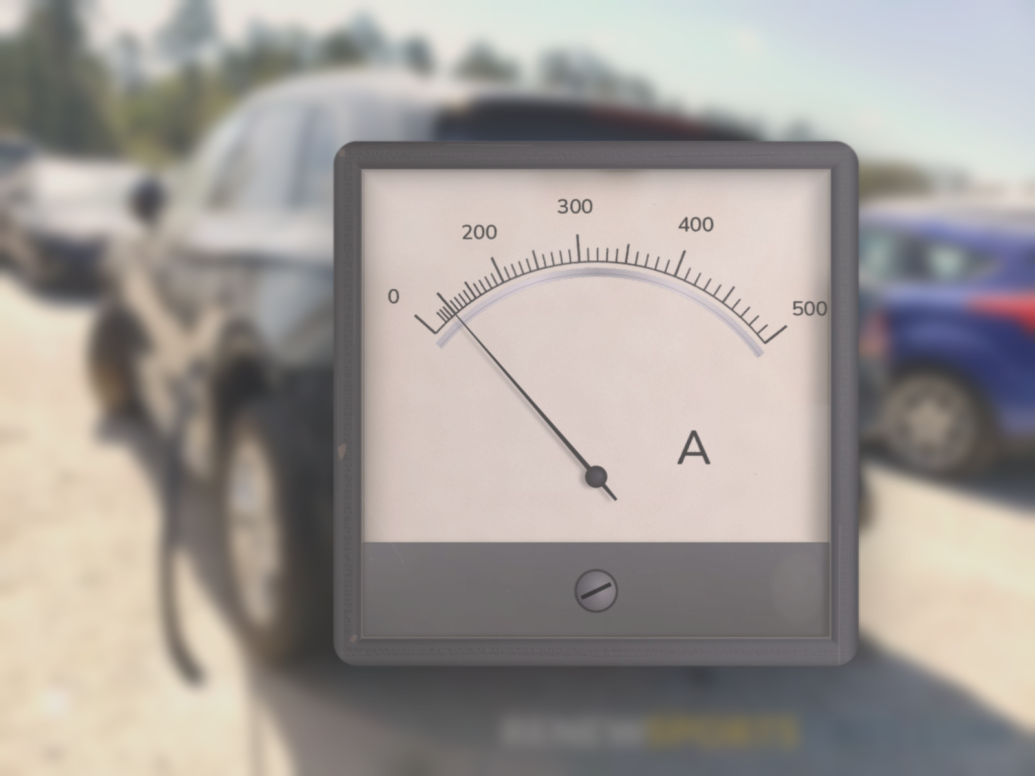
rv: A 100
